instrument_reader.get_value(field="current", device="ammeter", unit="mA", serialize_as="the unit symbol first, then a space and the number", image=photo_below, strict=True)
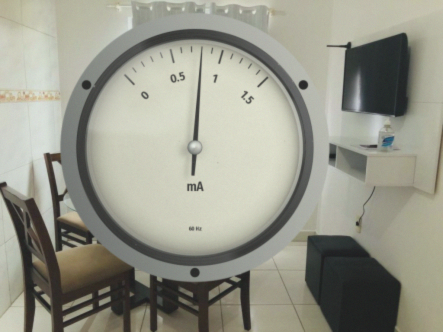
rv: mA 0.8
